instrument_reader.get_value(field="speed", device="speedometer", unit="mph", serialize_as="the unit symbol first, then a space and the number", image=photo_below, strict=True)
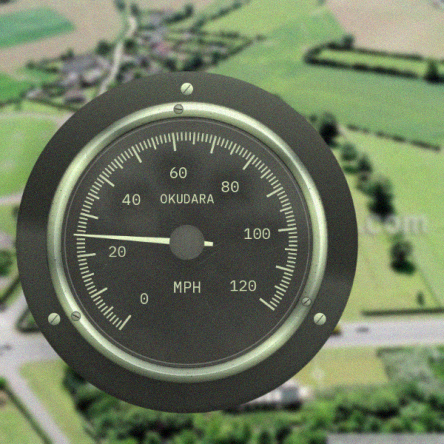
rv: mph 25
